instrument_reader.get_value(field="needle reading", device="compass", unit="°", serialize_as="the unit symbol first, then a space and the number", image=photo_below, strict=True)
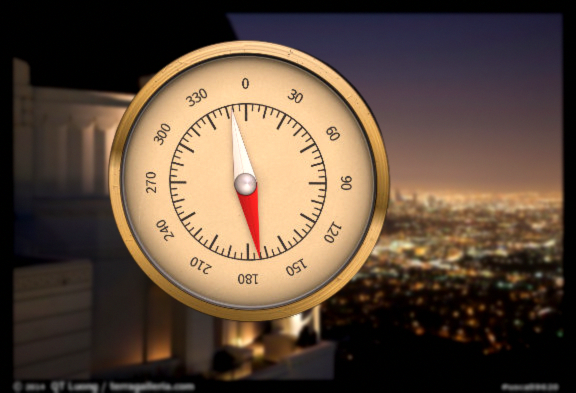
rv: ° 170
